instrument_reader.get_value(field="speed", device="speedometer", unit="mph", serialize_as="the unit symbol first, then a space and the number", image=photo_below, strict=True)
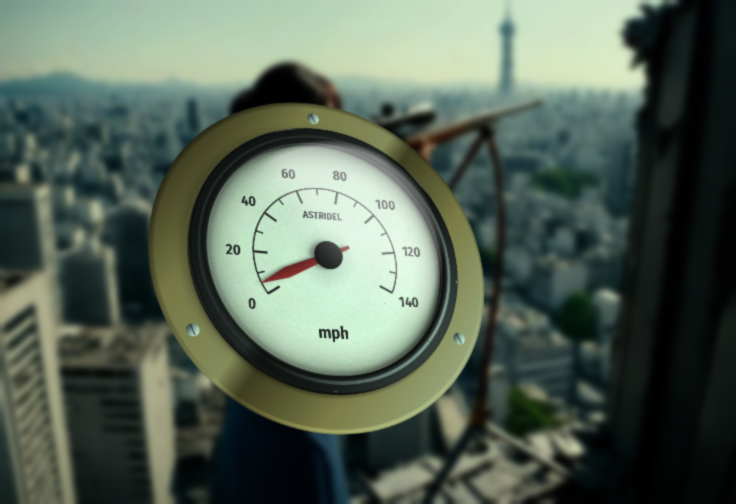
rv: mph 5
